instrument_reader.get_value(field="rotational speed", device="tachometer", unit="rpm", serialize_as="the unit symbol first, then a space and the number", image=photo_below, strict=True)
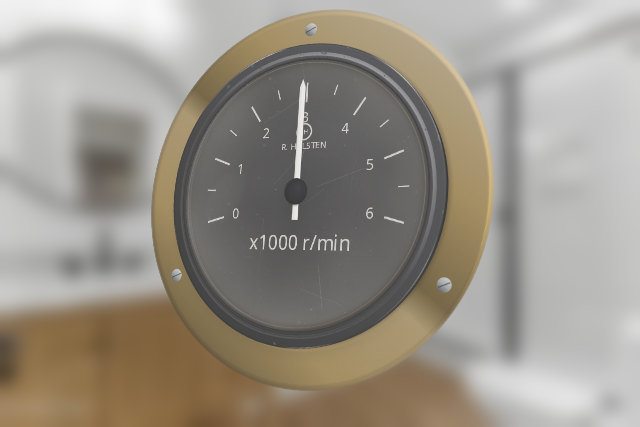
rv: rpm 3000
